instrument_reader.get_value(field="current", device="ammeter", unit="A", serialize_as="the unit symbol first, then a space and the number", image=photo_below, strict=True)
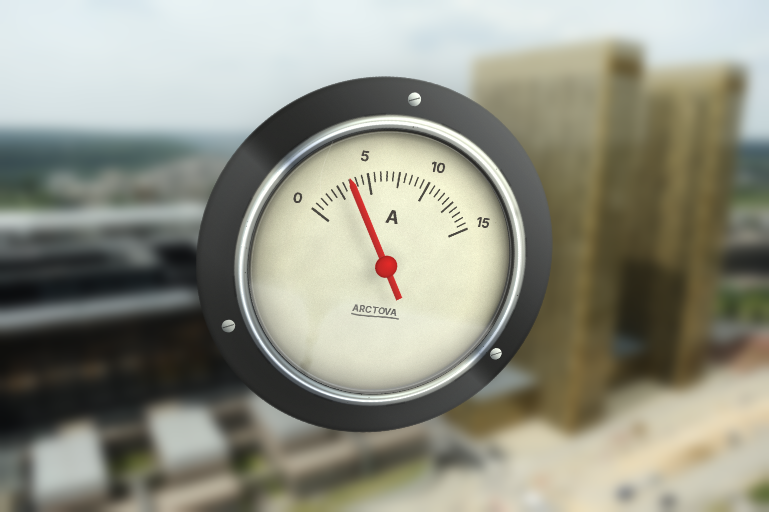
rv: A 3.5
